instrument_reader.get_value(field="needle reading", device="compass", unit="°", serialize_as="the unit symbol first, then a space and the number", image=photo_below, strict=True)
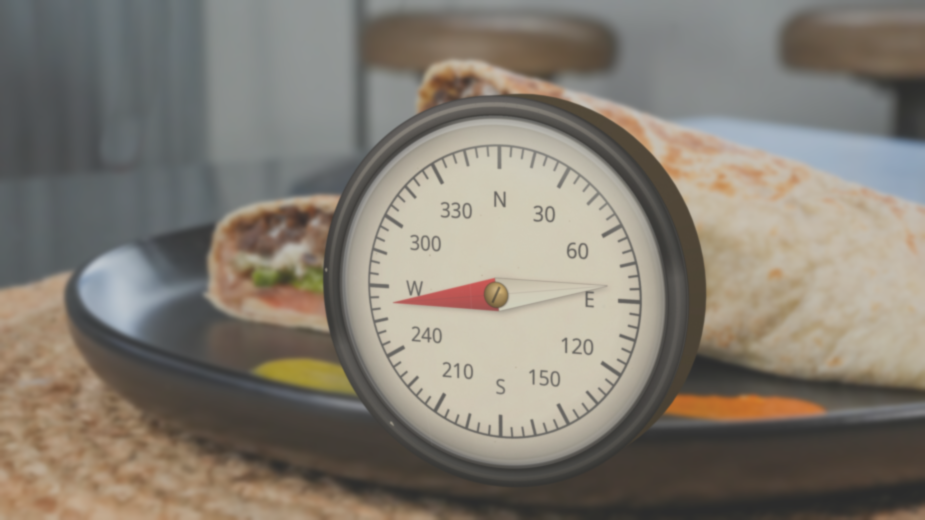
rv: ° 262.5
